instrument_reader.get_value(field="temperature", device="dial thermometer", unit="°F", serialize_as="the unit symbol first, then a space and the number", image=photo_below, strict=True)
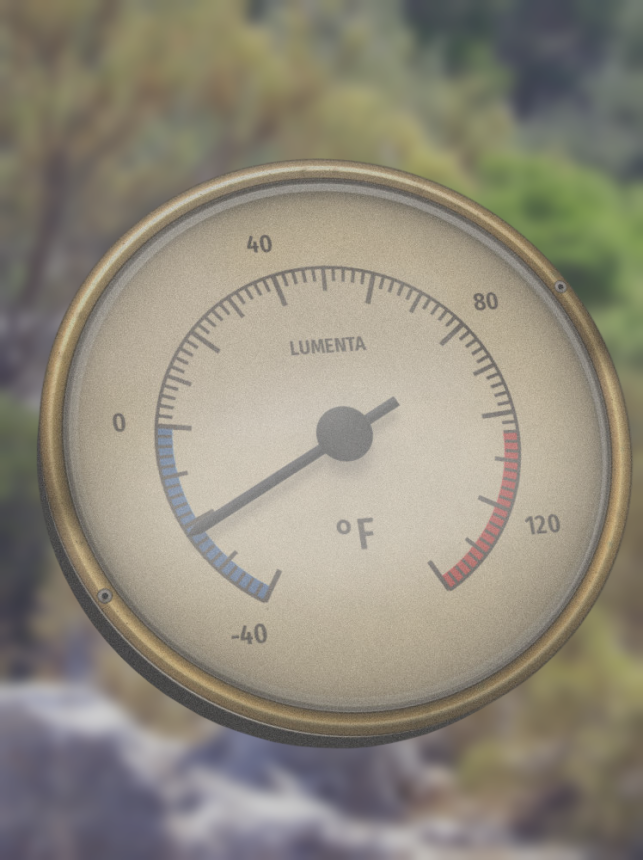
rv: °F -22
